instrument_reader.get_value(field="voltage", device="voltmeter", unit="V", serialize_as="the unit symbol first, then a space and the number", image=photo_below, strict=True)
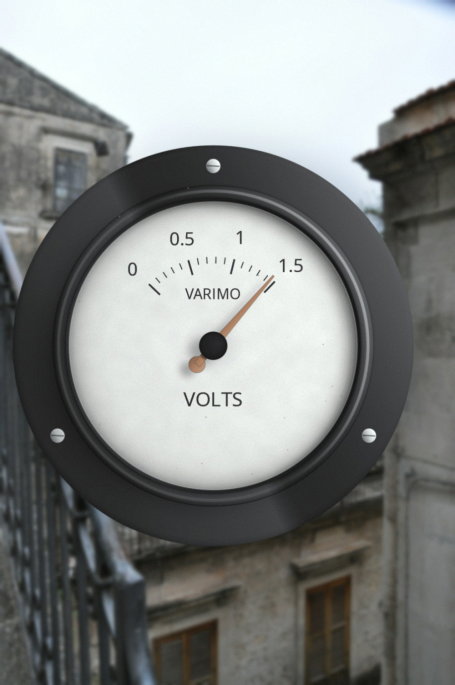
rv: V 1.45
